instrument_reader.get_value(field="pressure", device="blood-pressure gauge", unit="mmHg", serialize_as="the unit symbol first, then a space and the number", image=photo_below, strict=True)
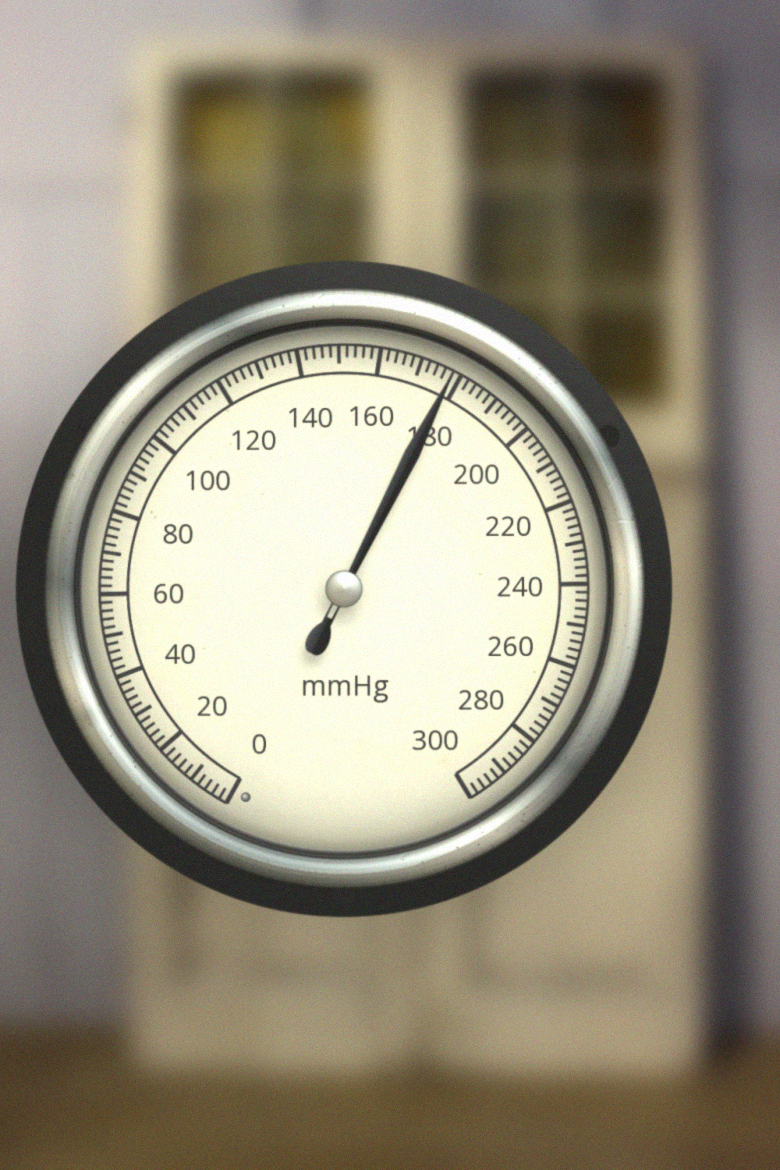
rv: mmHg 178
